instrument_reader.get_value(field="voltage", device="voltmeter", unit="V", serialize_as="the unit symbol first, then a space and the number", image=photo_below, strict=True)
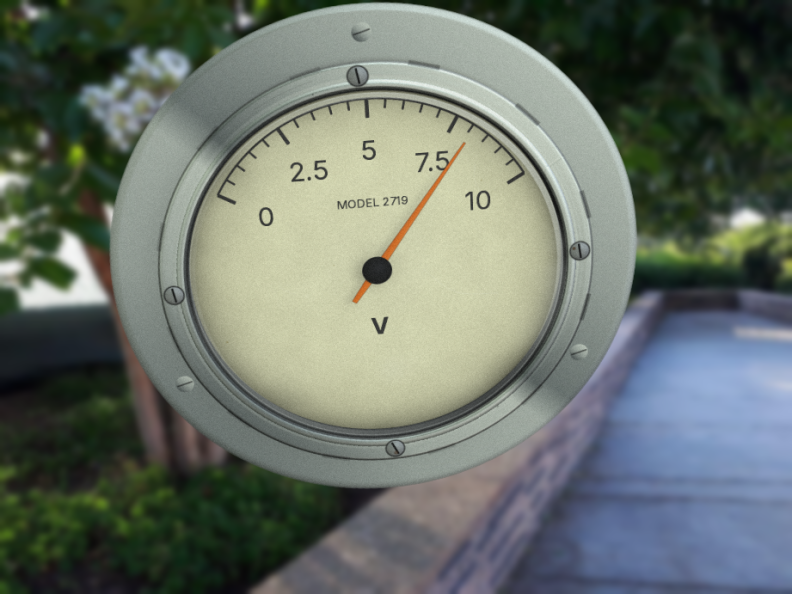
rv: V 8
